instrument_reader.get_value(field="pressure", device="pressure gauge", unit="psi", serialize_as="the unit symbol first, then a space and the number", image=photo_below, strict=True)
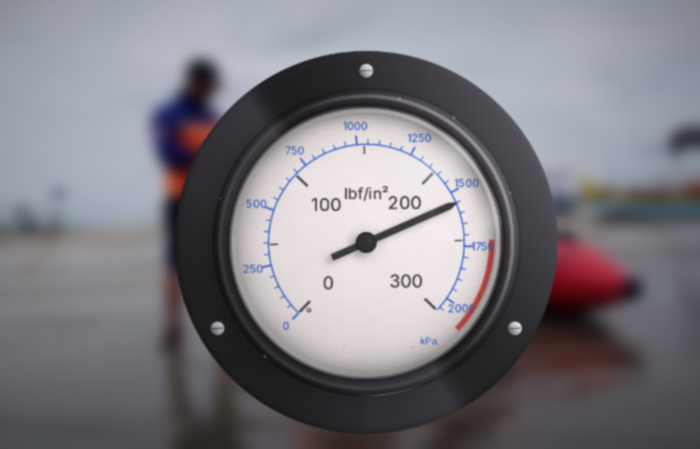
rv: psi 225
